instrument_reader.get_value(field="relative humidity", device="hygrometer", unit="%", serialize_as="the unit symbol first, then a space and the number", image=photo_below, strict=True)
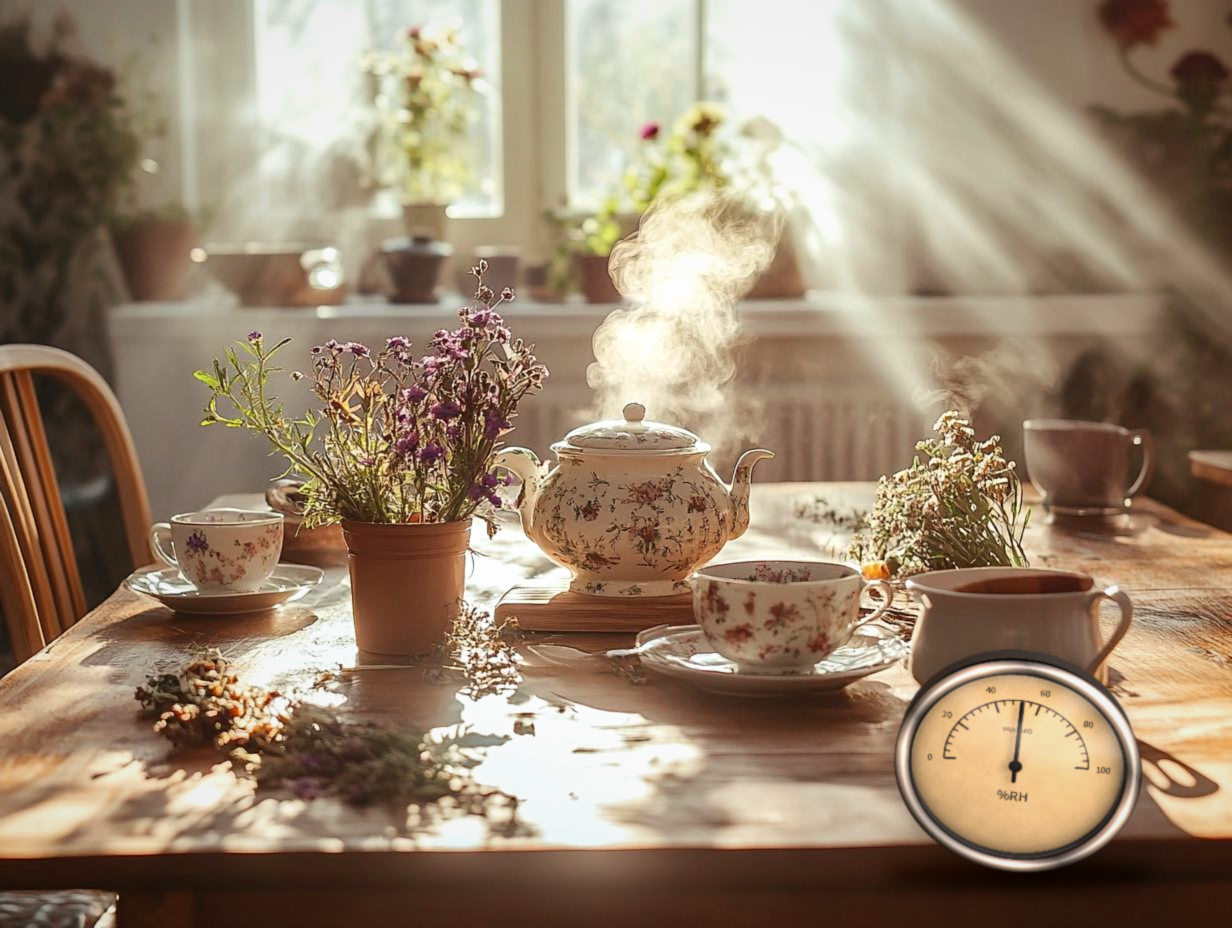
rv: % 52
